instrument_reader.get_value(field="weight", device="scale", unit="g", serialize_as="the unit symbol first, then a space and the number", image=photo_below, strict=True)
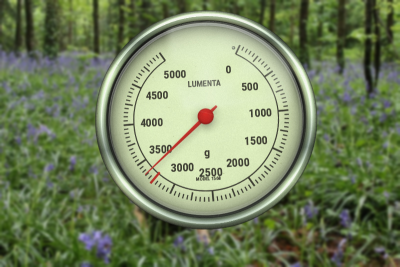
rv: g 3350
